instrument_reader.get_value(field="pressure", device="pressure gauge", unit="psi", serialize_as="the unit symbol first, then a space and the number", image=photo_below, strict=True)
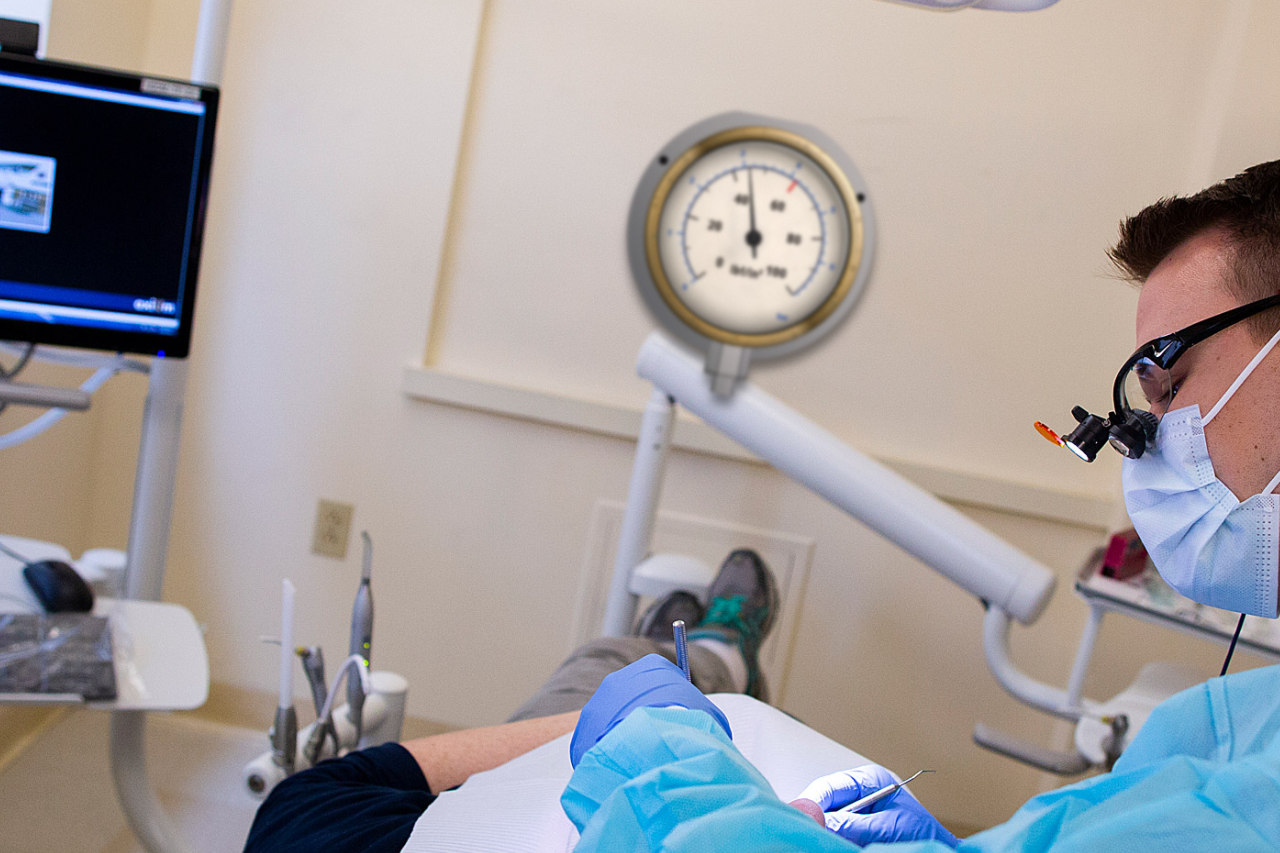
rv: psi 45
